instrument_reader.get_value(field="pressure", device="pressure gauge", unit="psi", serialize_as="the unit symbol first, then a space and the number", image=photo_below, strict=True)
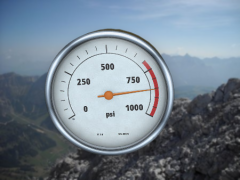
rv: psi 850
